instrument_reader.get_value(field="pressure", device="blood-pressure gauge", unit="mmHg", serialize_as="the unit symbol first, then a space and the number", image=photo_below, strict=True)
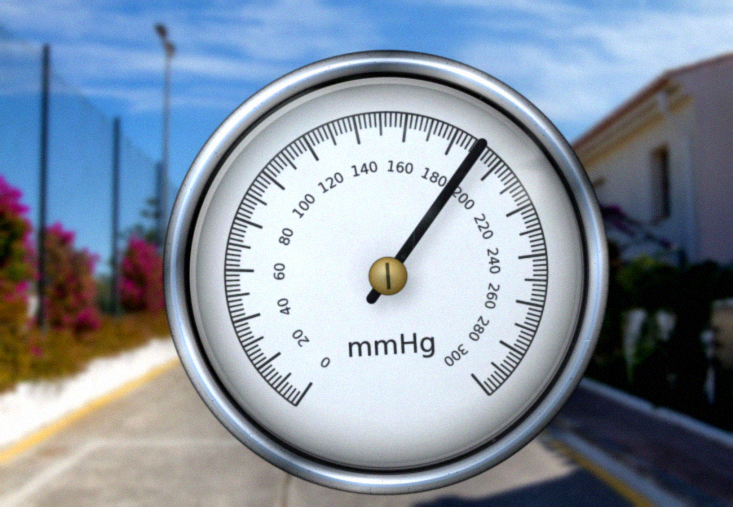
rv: mmHg 190
